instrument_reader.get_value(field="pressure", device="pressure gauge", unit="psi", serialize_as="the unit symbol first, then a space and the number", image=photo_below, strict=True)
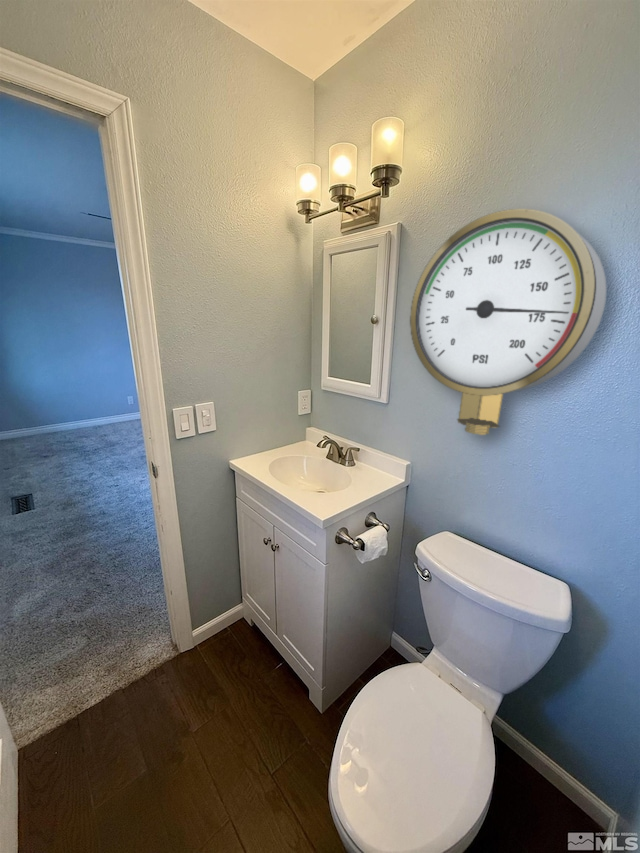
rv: psi 170
